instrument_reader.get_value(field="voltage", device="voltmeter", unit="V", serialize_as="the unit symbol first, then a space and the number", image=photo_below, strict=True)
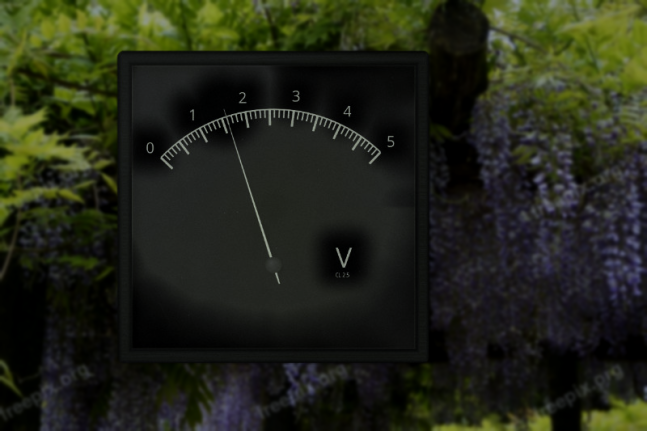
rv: V 1.6
